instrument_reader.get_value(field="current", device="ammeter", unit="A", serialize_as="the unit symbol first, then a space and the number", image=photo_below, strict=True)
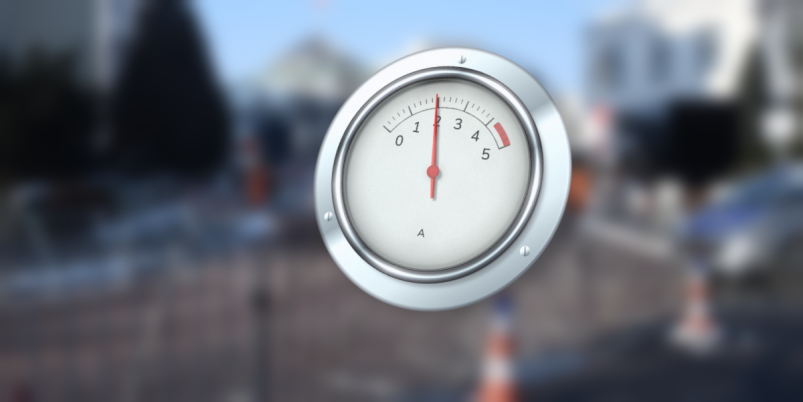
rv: A 2
